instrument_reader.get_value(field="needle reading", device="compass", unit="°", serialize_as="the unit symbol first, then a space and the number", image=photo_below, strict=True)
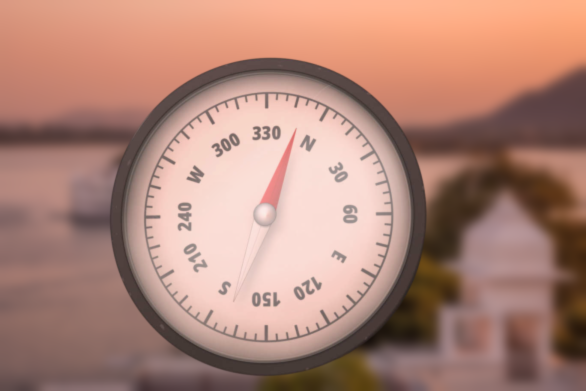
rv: ° 350
